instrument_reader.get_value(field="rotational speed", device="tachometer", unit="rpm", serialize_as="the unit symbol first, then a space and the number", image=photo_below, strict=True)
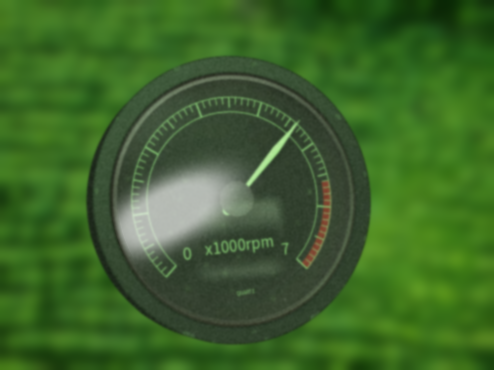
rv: rpm 4600
